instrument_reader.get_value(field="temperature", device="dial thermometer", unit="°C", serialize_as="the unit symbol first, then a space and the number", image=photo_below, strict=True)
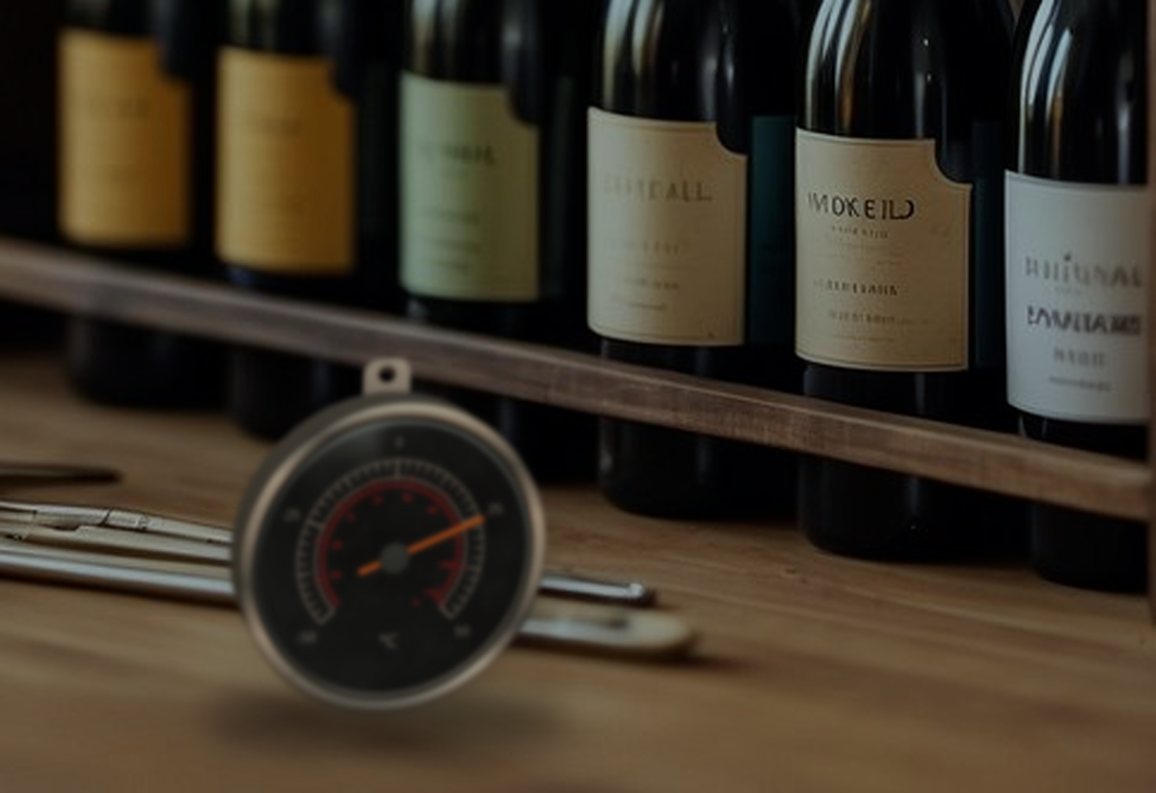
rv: °C 25
